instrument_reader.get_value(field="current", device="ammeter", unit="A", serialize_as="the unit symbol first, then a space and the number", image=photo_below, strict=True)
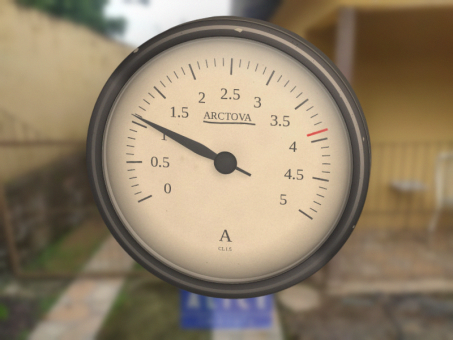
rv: A 1.1
